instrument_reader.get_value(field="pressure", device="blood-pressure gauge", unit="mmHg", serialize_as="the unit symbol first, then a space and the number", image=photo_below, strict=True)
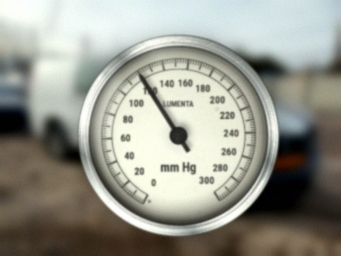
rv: mmHg 120
